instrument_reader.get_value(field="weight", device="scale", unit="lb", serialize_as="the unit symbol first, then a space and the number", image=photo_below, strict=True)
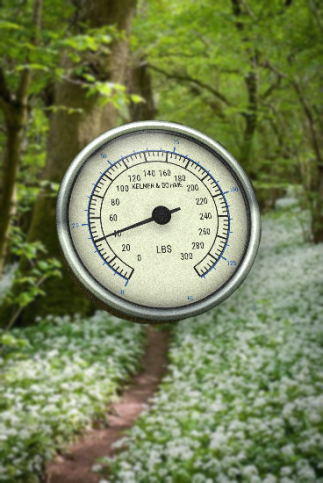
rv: lb 40
